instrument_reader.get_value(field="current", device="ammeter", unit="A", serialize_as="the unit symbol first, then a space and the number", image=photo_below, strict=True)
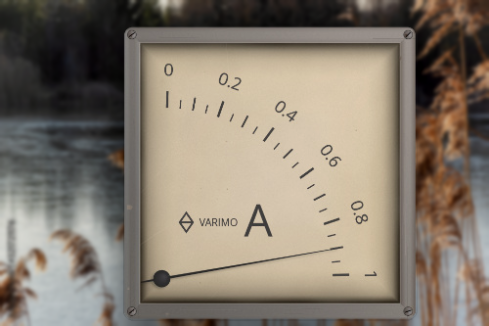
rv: A 0.9
